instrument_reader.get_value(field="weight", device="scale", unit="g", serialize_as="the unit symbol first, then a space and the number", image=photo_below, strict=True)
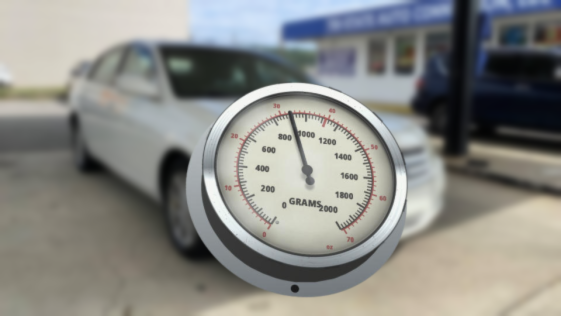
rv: g 900
